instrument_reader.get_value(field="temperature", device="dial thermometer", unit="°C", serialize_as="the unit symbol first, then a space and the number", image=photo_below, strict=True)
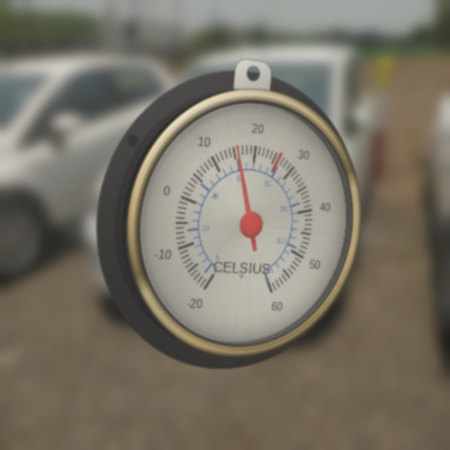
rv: °C 15
